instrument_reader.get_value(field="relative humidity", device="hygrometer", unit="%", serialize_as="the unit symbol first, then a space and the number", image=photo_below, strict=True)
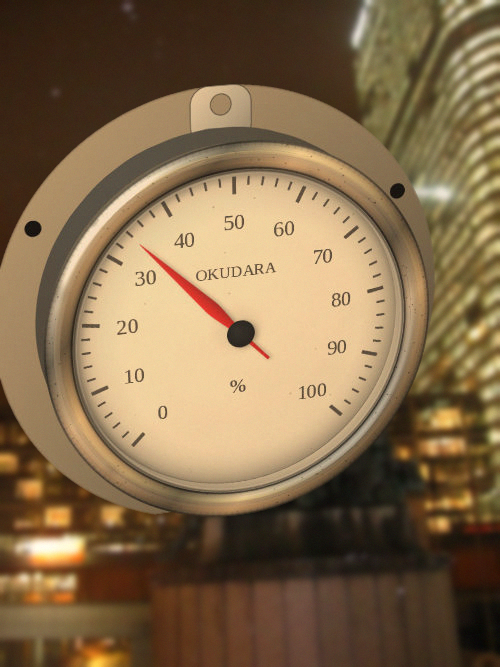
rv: % 34
